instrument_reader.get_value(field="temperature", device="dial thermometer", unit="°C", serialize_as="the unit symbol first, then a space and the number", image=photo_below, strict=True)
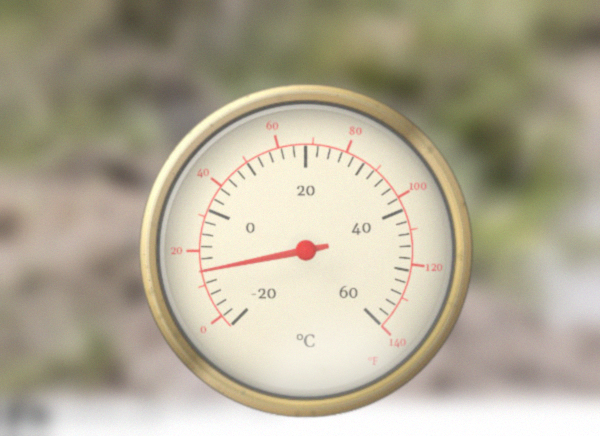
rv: °C -10
